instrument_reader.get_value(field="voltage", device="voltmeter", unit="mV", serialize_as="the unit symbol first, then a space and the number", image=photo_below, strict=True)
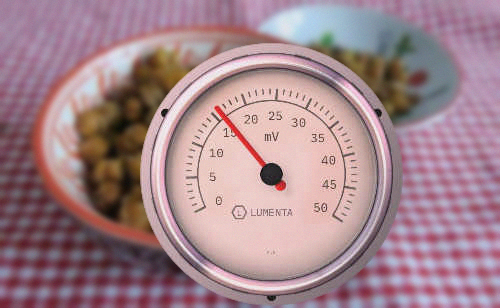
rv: mV 16
